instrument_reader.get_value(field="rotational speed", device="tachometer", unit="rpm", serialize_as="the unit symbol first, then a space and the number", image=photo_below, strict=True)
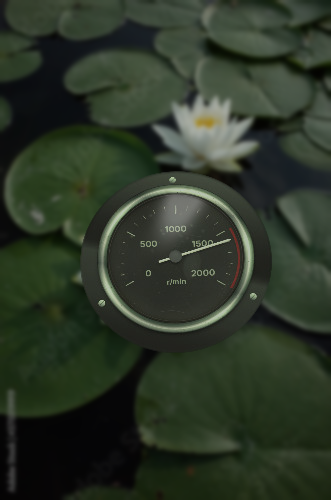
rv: rpm 1600
